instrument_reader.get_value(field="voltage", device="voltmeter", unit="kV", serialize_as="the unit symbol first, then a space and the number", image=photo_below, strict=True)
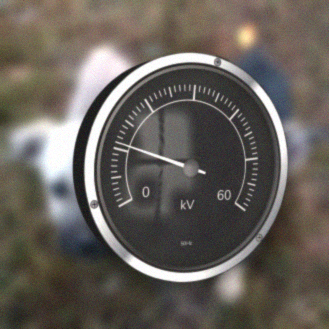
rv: kV 11
